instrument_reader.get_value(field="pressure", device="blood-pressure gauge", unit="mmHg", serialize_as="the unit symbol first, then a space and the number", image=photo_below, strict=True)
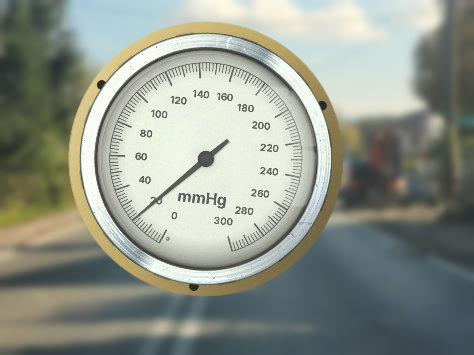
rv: mmHg 20
